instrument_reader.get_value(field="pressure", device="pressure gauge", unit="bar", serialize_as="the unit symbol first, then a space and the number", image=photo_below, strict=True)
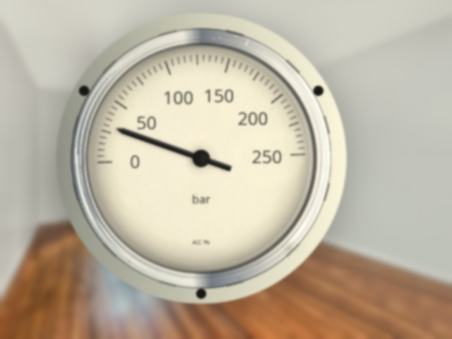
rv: bar 30
